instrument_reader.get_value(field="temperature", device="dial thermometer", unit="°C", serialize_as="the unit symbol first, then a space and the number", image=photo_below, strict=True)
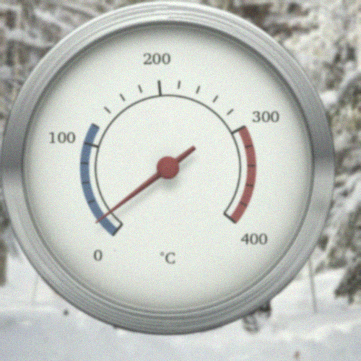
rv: °C 20
